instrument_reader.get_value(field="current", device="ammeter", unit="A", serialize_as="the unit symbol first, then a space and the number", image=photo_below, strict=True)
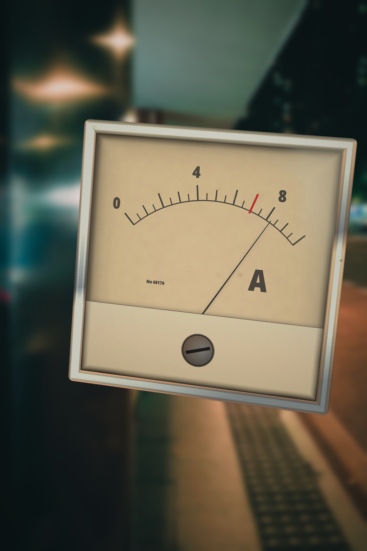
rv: A 8.25
